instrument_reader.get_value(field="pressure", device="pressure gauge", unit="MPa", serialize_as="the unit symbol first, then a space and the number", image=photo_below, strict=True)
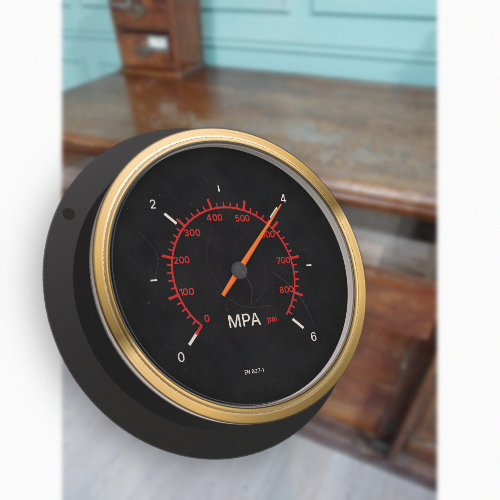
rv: MPa 4
